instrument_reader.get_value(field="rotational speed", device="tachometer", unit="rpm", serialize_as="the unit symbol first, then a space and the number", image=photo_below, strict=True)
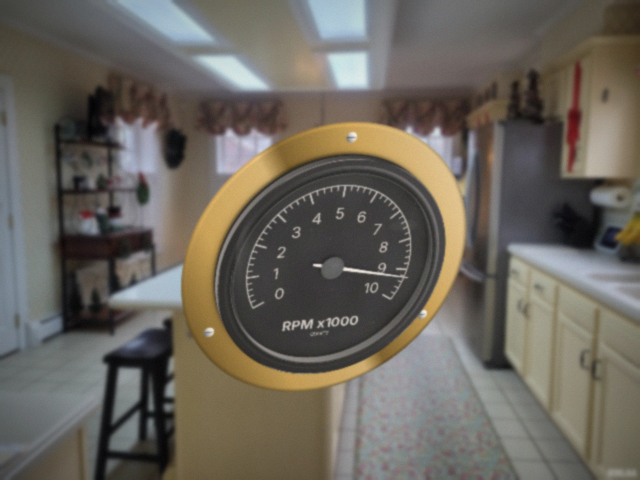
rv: rpm 9200
